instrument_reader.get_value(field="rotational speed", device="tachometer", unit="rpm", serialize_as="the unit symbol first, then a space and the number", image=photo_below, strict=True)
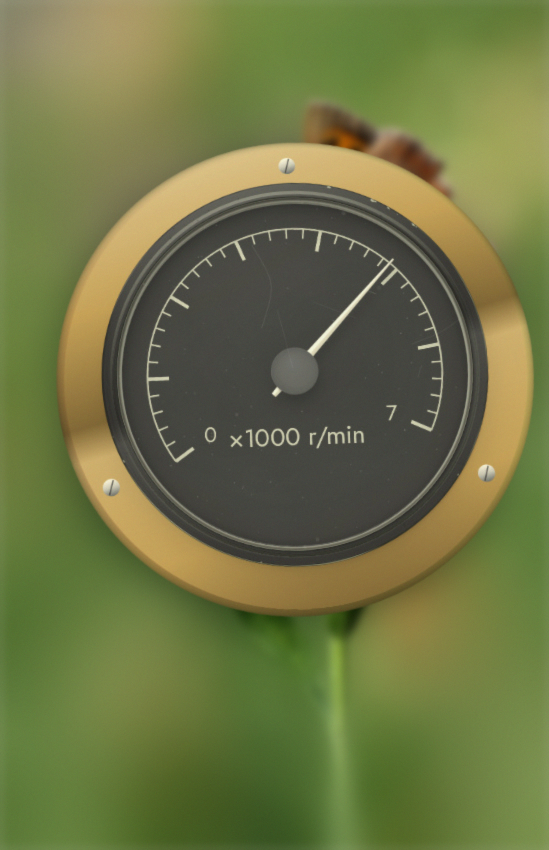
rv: rpm 4900
